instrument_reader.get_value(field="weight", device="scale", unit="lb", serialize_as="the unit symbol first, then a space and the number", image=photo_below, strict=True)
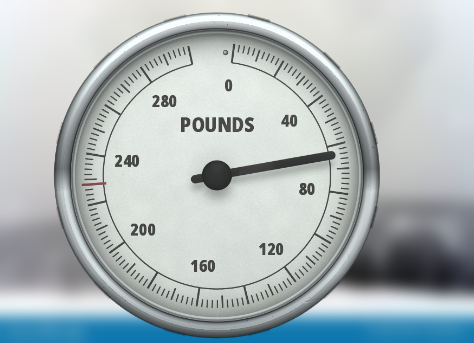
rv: lb 64
